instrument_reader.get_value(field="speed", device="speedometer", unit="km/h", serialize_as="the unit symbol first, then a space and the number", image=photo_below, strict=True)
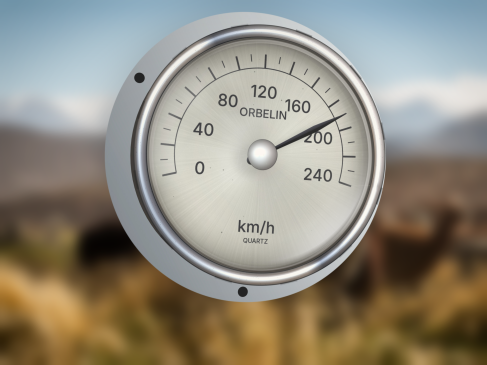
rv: km/h 190
